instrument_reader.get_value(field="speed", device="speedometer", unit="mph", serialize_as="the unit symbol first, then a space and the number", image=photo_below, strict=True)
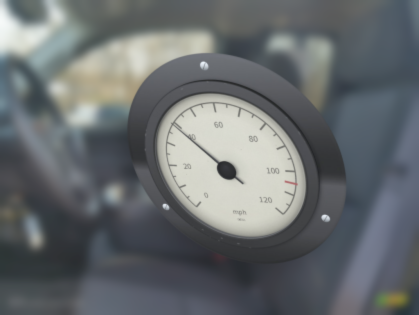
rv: mph 40
